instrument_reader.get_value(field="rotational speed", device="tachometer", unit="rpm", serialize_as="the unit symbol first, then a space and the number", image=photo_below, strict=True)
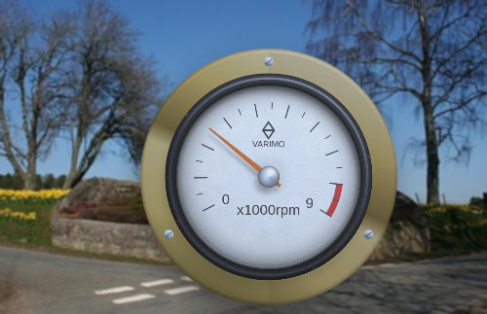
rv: rpm 2500
